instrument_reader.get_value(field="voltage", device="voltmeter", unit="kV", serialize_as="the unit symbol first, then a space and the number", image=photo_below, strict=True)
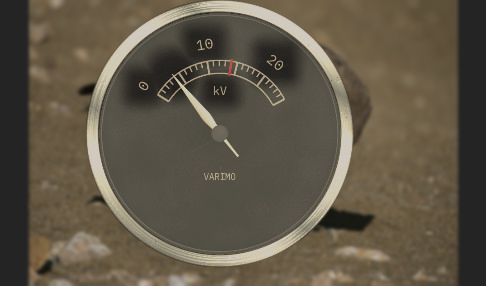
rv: kV 4
